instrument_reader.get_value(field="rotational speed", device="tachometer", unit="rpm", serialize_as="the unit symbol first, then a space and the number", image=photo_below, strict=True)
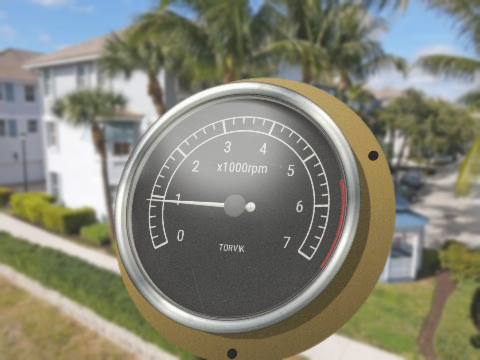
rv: rpm 900
